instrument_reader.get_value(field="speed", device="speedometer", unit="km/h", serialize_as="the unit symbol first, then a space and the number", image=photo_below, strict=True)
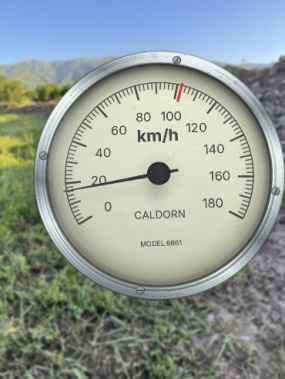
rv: km/h 16
